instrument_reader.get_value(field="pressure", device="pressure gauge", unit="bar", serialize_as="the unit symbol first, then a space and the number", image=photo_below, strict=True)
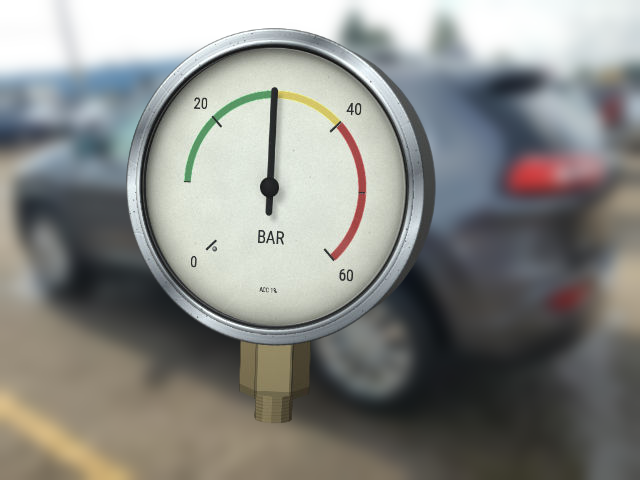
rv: bar 30
